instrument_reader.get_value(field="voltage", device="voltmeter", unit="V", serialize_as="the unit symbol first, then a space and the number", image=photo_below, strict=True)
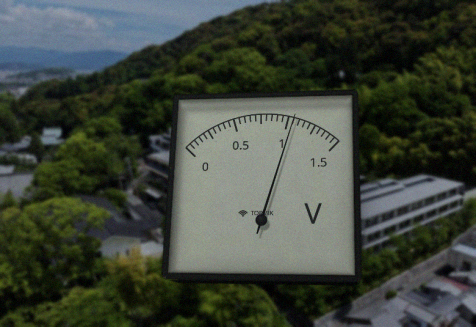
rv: V 1.05
